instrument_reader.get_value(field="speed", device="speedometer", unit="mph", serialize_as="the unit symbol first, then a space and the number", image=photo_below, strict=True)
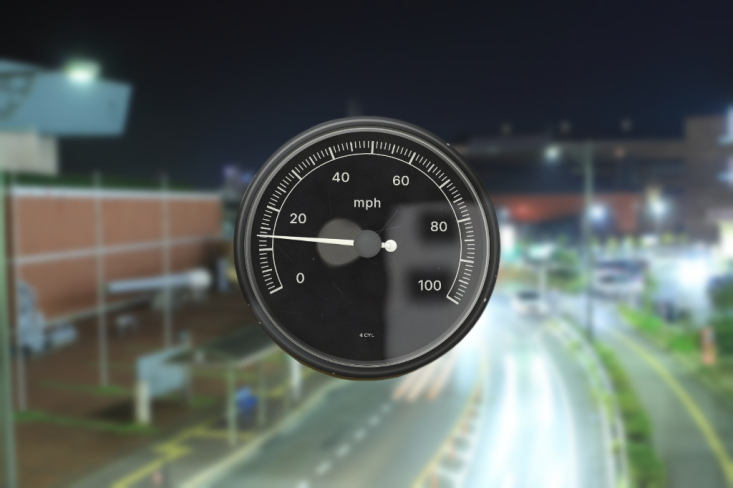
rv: mph 13
